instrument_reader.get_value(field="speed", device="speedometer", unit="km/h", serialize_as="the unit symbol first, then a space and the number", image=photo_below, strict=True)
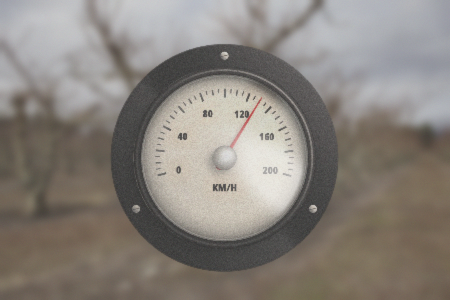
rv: km/h 130
